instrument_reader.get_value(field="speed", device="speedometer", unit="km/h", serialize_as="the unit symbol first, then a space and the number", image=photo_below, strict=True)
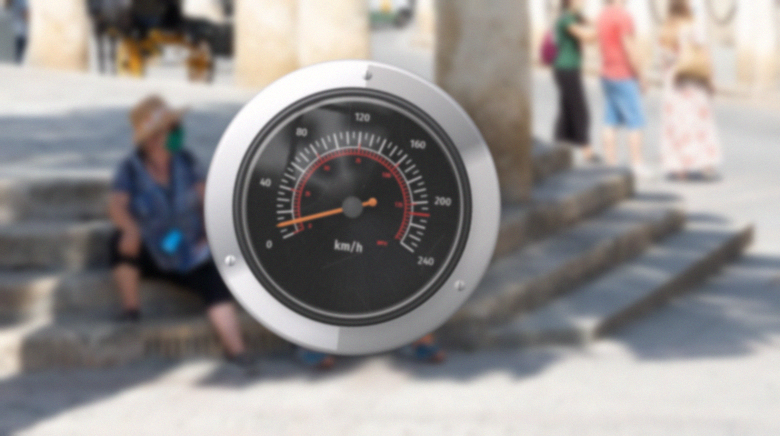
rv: km/h 10
